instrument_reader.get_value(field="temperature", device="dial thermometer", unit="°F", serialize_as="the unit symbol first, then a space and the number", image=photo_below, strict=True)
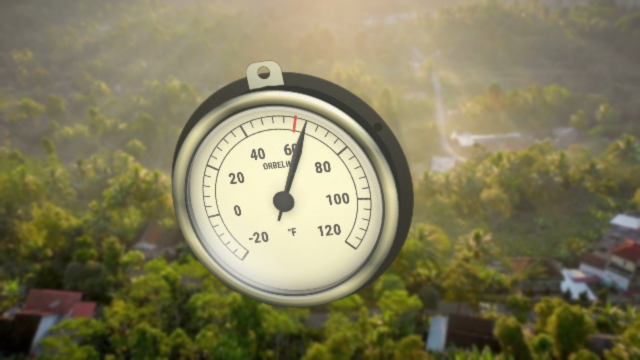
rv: °F 64
